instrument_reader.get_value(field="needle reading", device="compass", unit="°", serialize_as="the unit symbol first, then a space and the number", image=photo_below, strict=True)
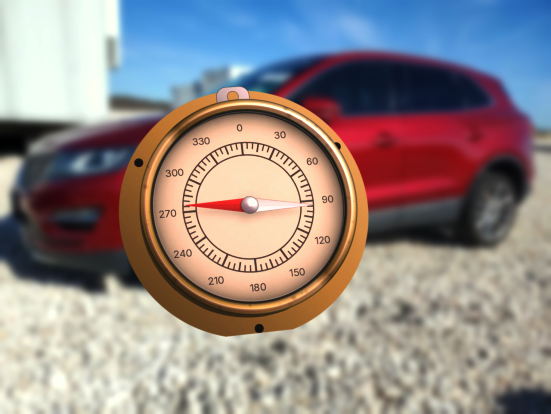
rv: ° 275
